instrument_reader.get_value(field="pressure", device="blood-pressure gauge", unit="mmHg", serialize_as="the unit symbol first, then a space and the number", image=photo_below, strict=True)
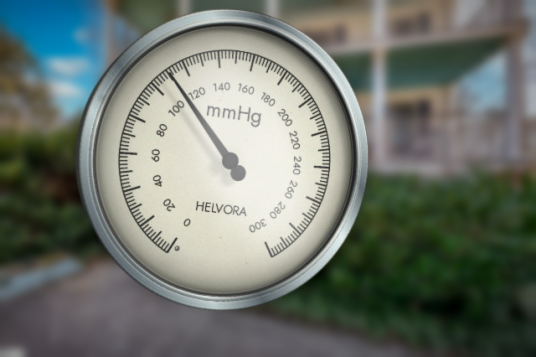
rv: mmHg 110
